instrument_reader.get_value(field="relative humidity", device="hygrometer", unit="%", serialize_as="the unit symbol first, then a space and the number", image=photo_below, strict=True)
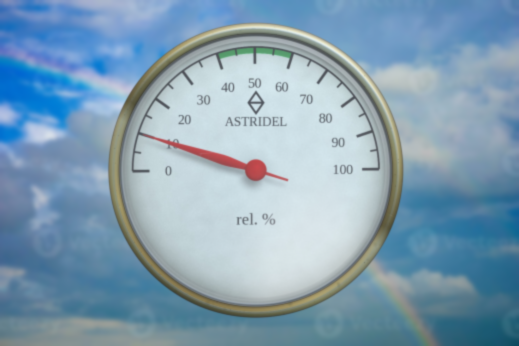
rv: % 10
